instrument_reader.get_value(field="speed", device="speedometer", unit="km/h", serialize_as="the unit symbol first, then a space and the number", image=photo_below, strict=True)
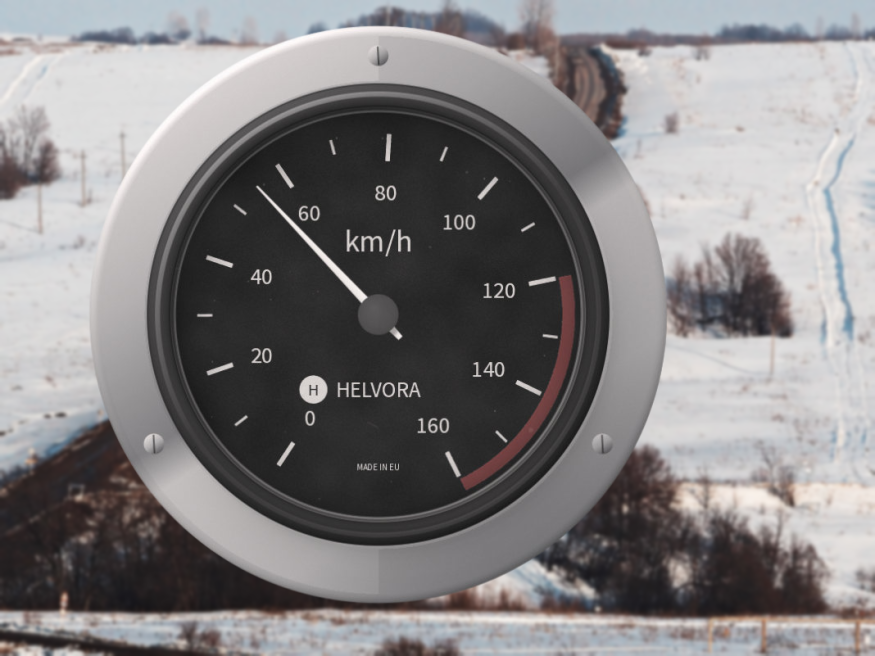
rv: km/h 55
